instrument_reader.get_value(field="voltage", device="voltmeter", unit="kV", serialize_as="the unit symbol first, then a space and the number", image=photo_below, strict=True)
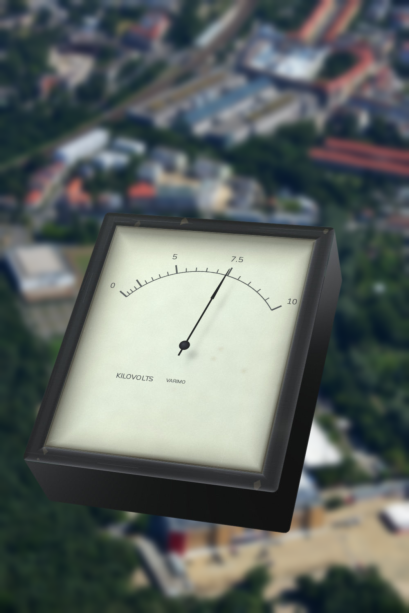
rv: kV 7.5
